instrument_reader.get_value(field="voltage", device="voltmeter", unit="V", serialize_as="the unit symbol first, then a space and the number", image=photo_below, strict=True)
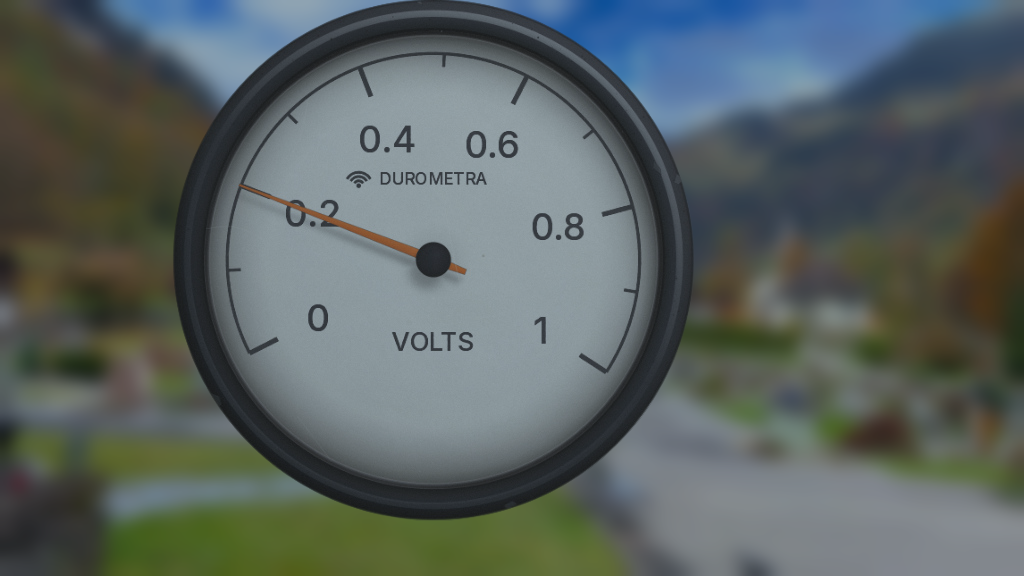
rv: V 0.2
